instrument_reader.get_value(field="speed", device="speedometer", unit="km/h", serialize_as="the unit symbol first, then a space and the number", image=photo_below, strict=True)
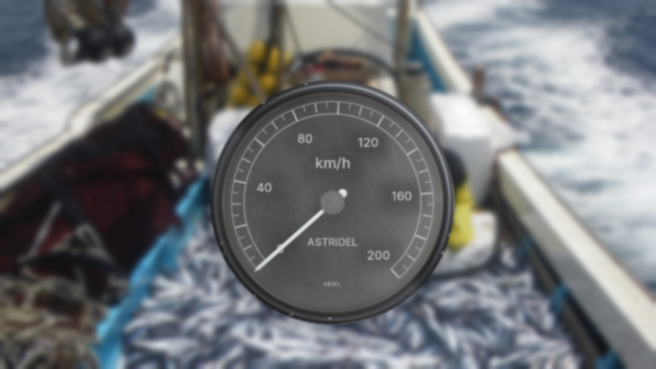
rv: km/h 0
